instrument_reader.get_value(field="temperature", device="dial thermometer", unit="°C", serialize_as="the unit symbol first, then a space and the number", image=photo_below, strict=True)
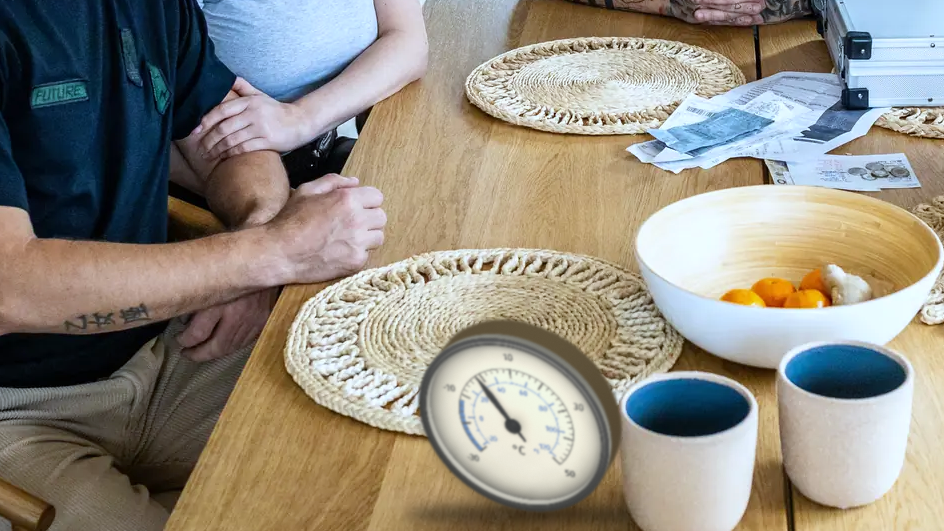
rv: °C 0
